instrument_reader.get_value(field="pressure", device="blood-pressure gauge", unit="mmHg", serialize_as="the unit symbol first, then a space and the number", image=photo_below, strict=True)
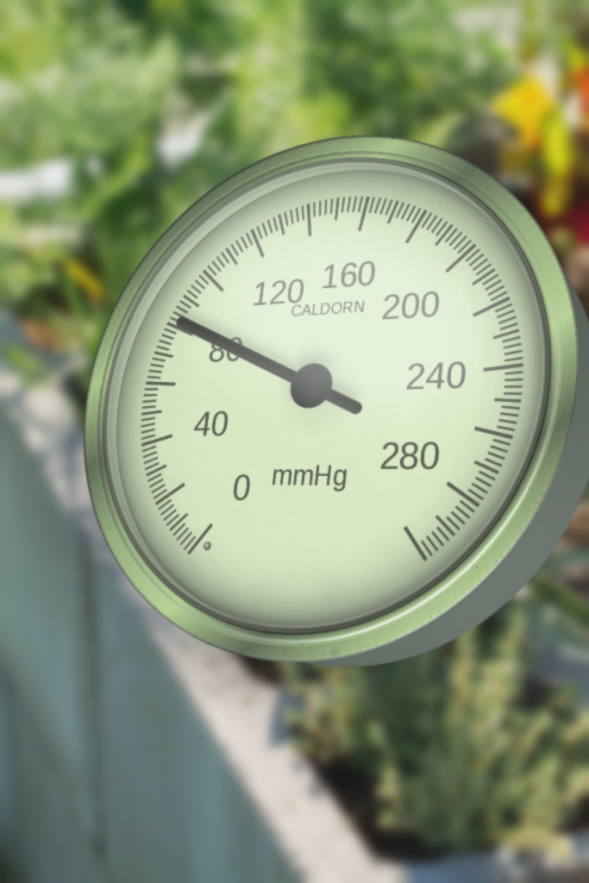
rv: mmHg 82
